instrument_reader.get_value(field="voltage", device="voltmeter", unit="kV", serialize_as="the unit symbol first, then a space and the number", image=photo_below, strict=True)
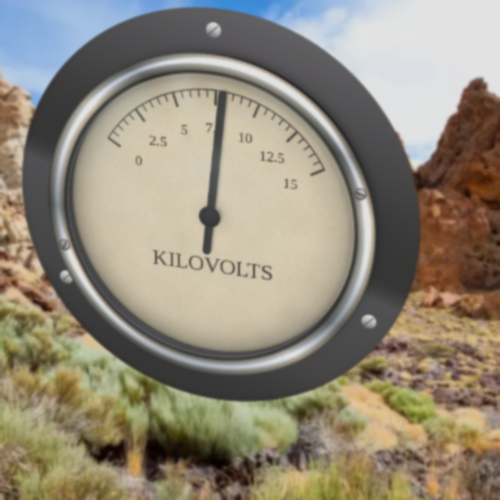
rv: kV 8
